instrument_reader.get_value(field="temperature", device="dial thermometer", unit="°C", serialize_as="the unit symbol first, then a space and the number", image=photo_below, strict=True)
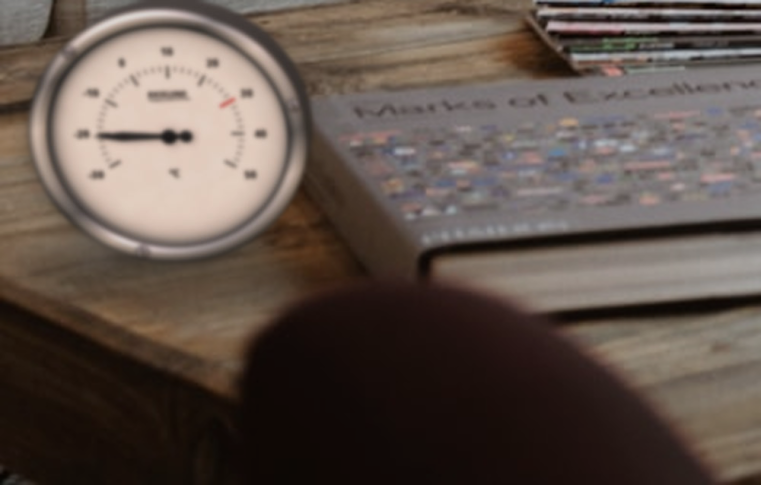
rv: °C -20
